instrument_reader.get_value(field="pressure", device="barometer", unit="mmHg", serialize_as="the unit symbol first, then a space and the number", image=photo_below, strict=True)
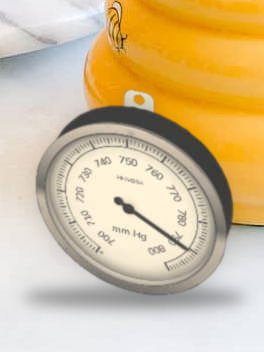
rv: mmHg 790
